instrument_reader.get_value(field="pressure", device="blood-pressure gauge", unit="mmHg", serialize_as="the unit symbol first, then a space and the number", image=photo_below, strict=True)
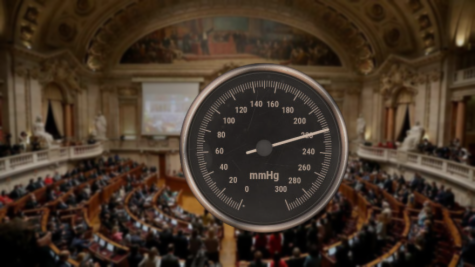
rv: mmHg 220
